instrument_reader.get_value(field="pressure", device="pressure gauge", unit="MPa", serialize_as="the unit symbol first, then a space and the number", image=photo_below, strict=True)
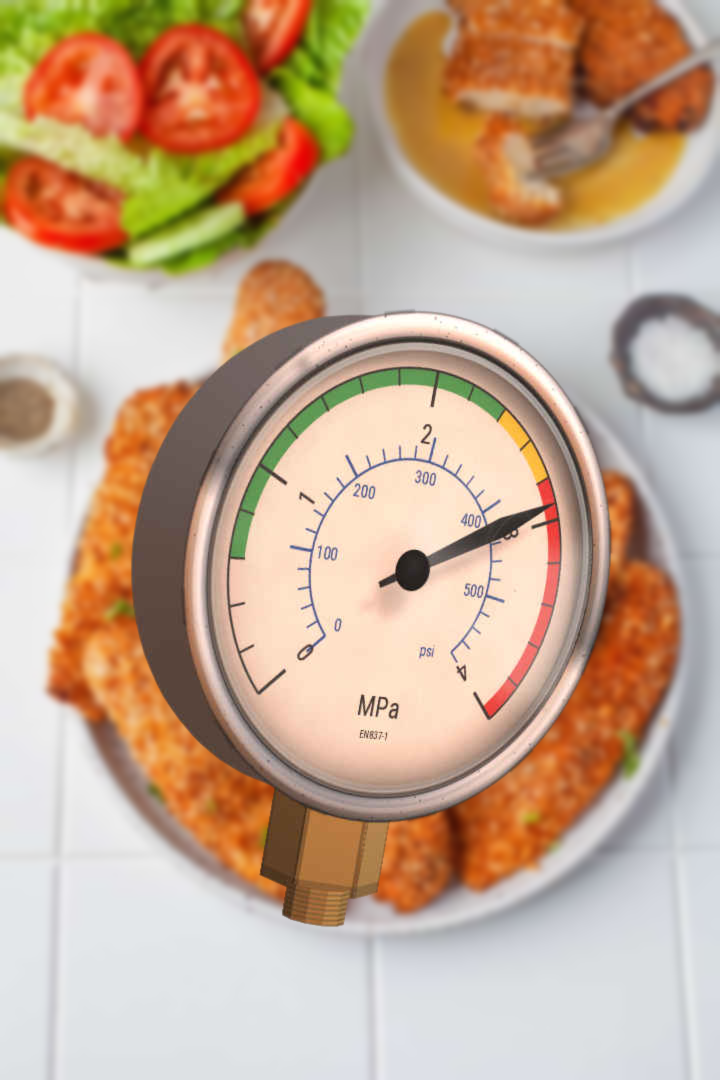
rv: MPa 2.9
